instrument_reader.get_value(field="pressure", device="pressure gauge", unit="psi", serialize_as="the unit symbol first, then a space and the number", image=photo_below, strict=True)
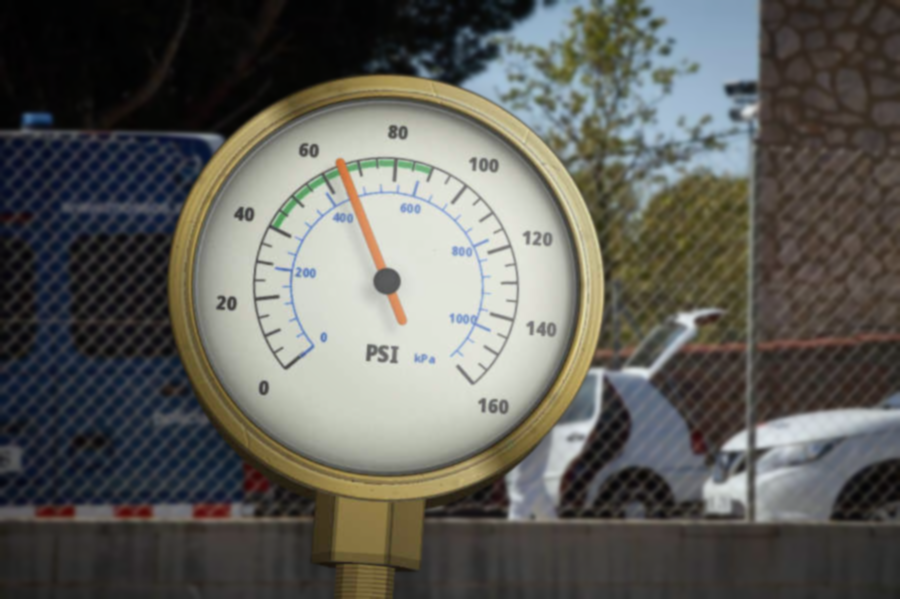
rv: psi 65
